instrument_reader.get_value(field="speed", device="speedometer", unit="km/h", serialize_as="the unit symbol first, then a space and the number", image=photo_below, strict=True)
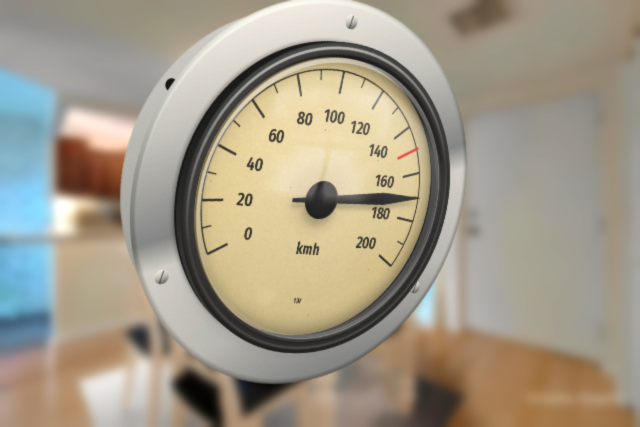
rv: km/h 170
